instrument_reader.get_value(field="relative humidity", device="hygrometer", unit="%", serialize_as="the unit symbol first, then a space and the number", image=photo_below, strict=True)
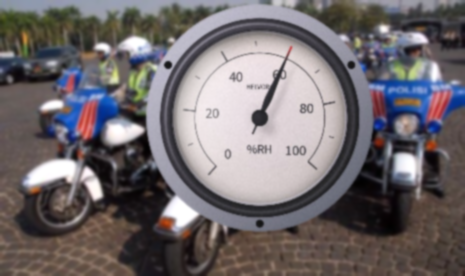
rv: % 60
